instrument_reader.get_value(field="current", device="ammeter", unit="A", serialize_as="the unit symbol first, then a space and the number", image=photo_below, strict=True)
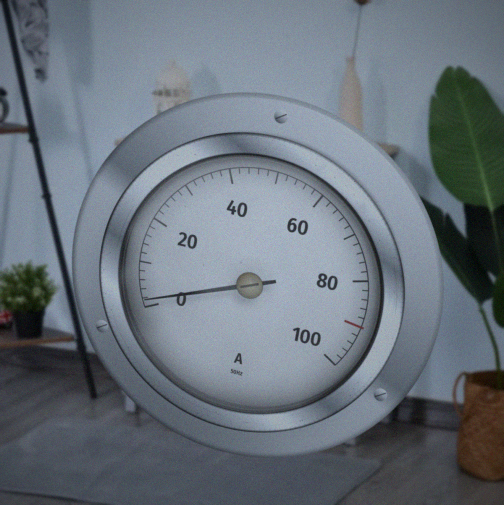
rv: A 2
